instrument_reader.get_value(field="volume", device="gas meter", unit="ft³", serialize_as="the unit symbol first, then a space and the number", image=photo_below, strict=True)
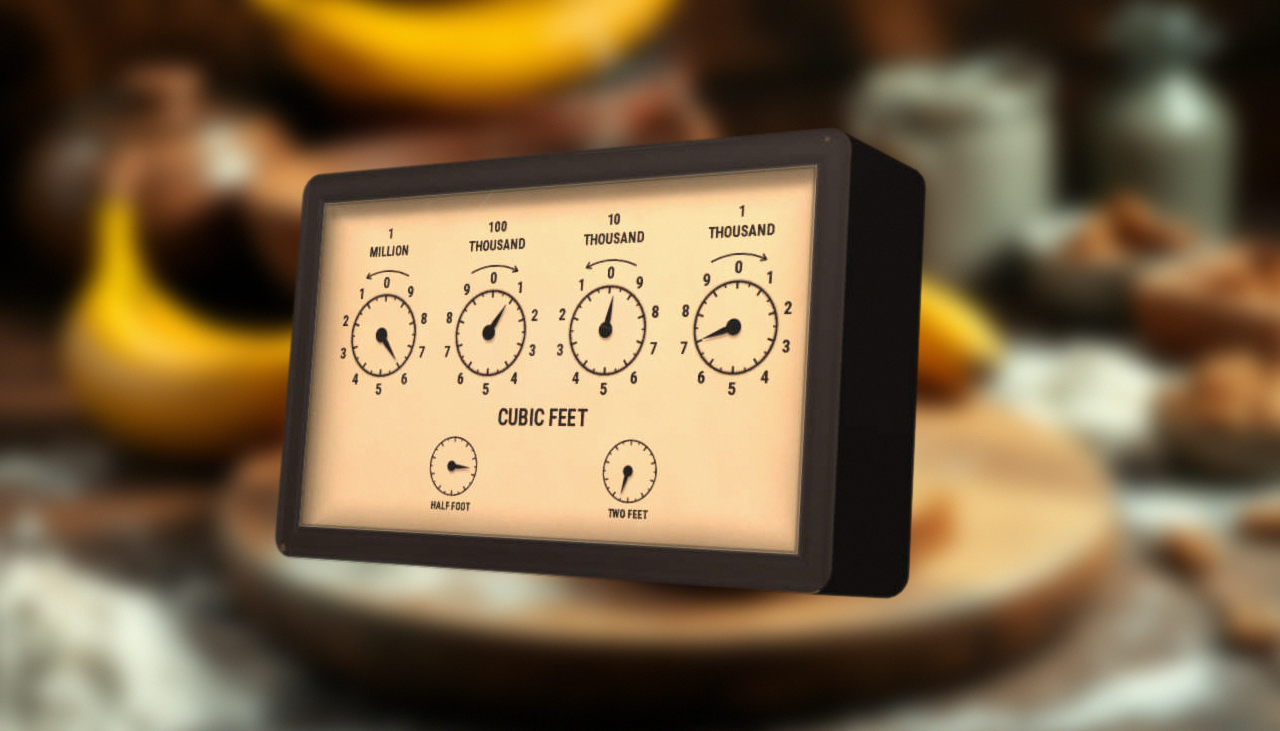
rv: ft³ 609700
